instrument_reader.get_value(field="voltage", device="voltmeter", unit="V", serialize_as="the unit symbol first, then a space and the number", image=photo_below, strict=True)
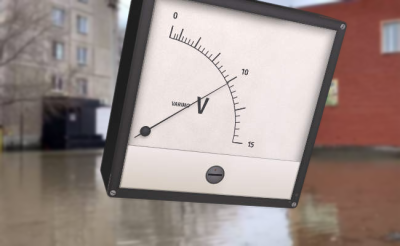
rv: V 10
